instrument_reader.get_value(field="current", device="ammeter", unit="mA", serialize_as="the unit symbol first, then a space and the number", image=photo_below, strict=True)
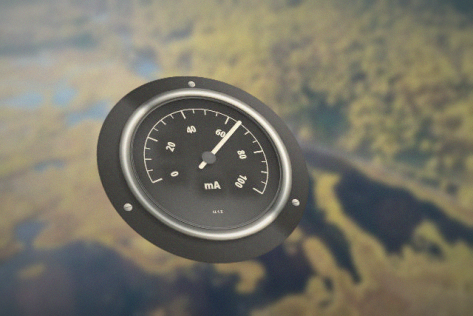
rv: mA 65
